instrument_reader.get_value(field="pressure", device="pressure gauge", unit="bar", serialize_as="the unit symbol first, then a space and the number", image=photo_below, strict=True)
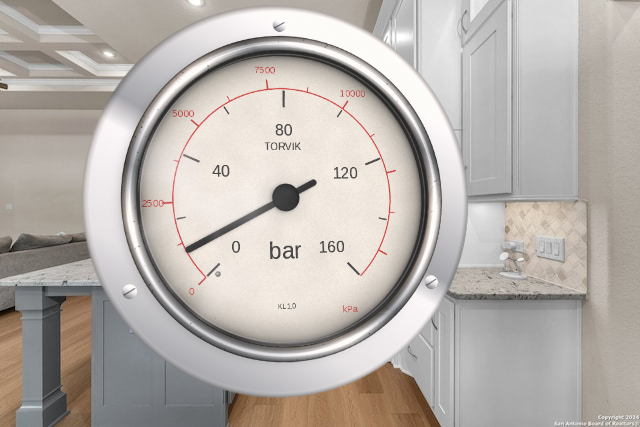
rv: bar 10
